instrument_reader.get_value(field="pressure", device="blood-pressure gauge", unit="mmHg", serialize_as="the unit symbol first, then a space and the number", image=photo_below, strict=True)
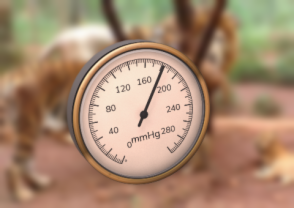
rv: mmHg 180
